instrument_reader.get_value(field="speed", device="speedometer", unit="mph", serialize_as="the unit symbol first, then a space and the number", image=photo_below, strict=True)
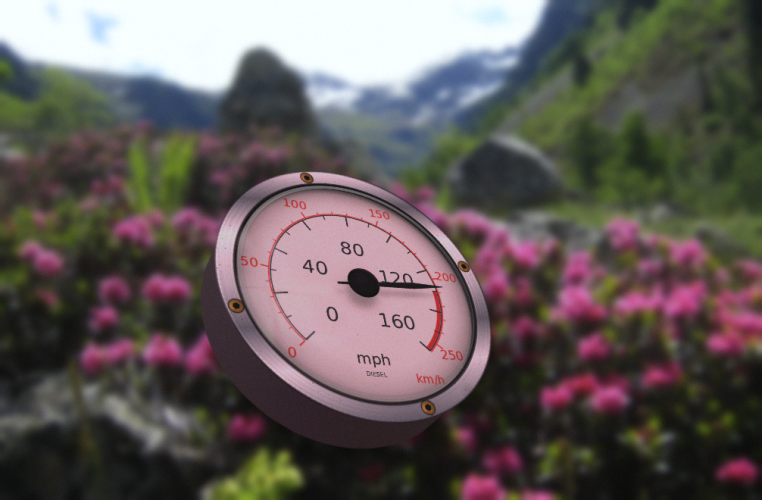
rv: mph 130
